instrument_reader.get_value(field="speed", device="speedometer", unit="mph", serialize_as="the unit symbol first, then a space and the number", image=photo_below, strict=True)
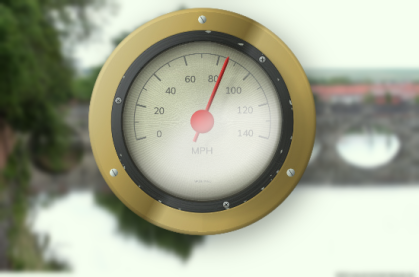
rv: mph 85
